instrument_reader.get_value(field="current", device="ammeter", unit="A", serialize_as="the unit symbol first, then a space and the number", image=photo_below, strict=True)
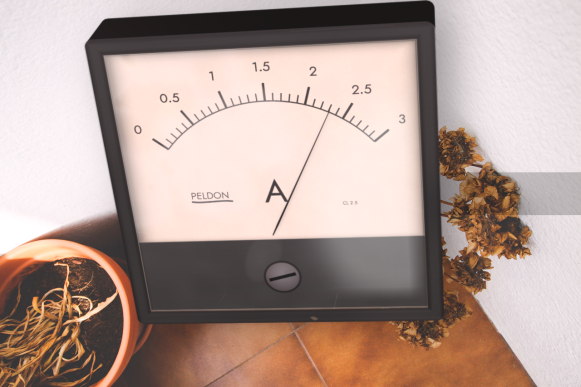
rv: A 2.3
